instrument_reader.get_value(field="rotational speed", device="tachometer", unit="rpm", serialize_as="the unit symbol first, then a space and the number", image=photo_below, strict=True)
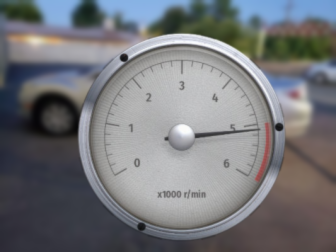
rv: rpm 5100
